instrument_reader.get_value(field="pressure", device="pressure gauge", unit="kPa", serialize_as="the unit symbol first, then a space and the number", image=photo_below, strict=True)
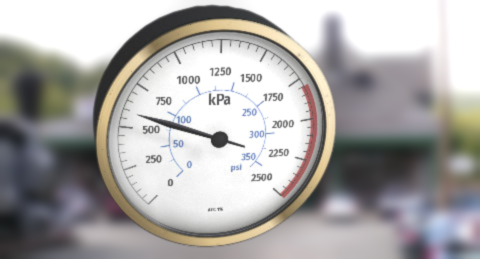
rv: kPa 600
